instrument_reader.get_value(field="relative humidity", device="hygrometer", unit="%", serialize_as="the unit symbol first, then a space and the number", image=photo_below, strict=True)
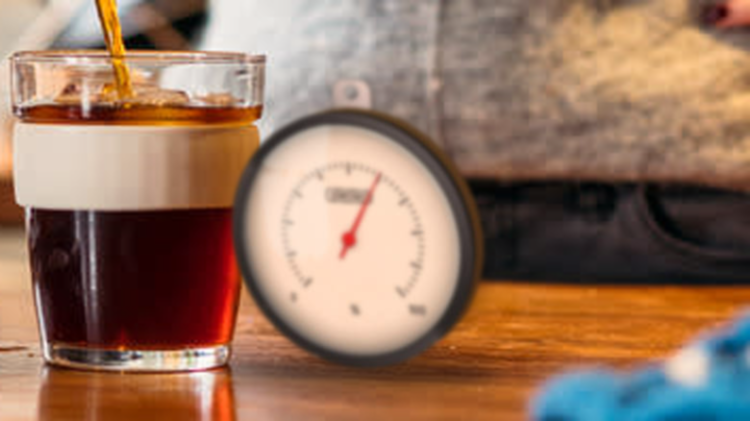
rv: % 60
